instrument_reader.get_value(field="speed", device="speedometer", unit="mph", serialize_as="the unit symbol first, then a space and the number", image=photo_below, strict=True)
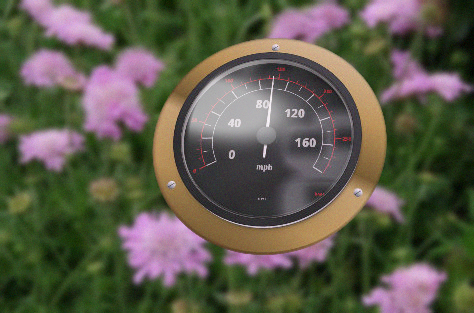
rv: mph 90
